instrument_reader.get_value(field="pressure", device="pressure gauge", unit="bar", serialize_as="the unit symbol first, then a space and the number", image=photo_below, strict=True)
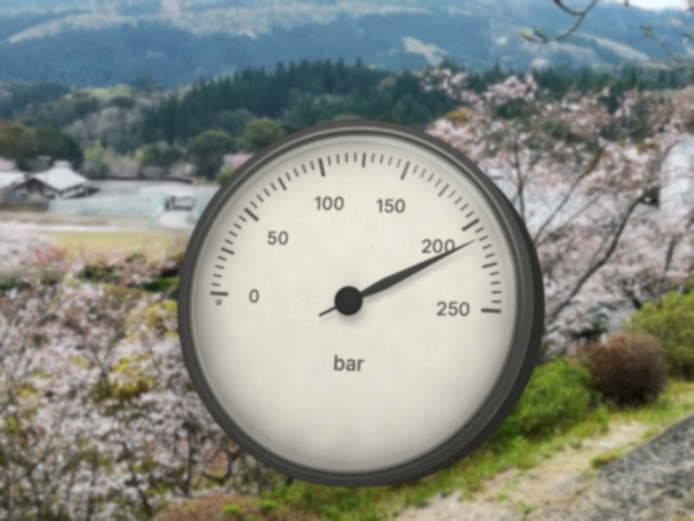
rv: bar 210
